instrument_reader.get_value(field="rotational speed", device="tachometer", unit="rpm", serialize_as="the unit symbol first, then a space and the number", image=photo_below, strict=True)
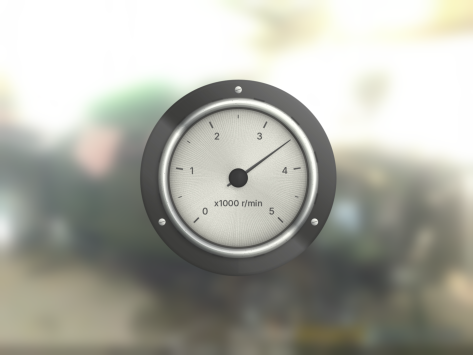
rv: rpm 3500
